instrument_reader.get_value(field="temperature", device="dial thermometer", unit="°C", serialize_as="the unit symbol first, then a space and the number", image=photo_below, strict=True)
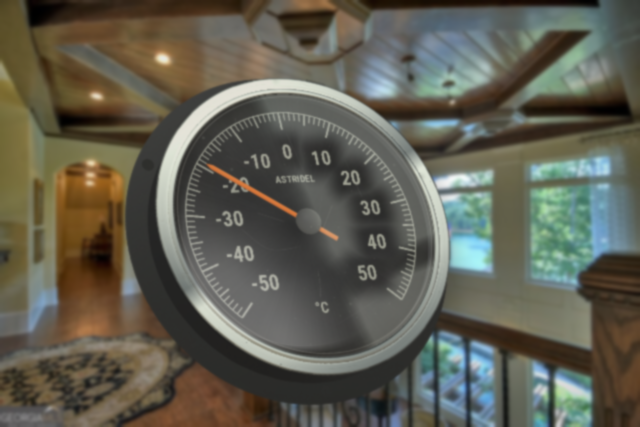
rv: °C -20
